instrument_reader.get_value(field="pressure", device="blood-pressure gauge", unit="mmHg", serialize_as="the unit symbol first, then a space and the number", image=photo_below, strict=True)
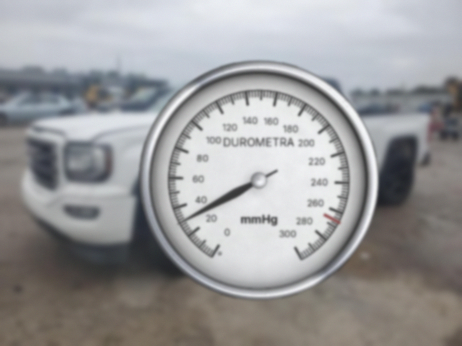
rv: mmHg 30
